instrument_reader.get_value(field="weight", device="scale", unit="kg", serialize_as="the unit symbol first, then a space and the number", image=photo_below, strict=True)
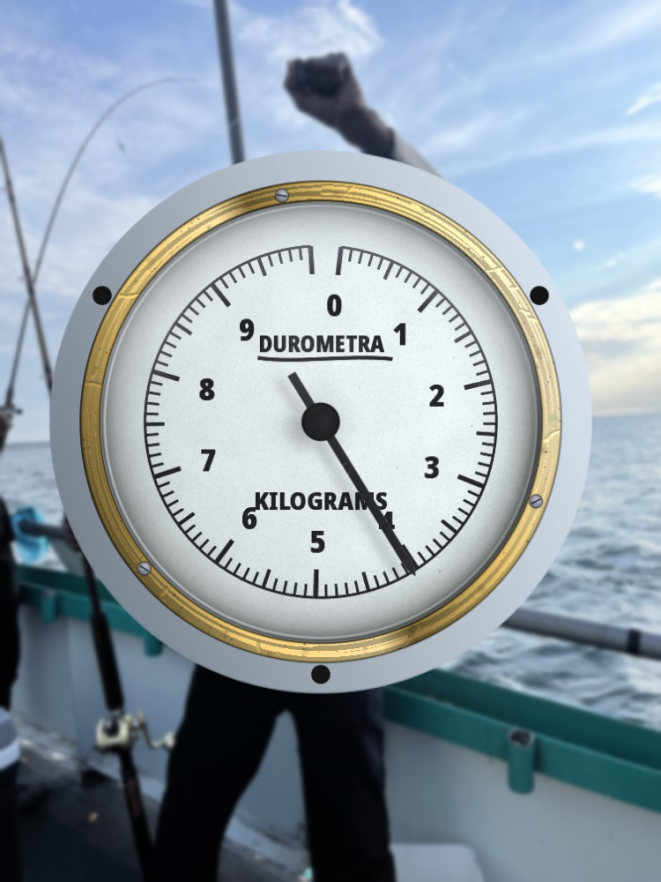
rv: kg 4.05
